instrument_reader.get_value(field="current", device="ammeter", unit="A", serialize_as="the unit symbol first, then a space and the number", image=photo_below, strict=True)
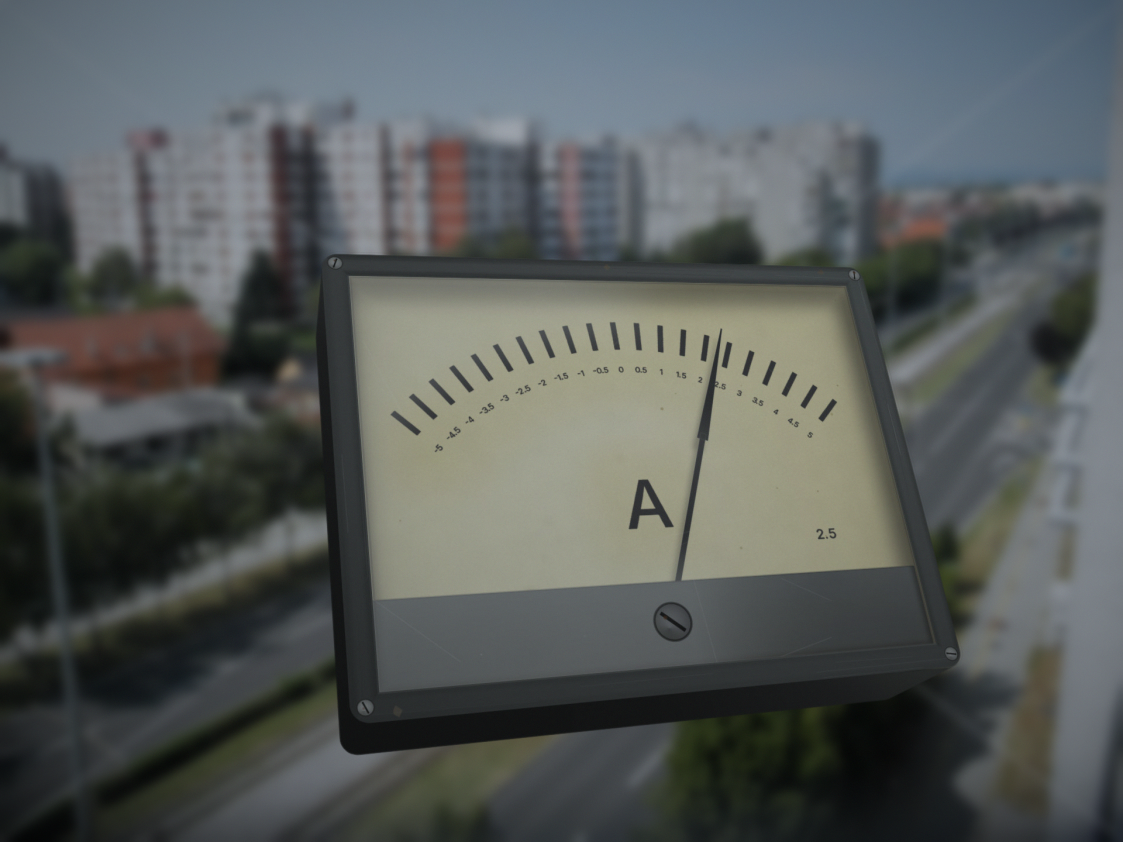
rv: A 2.25
